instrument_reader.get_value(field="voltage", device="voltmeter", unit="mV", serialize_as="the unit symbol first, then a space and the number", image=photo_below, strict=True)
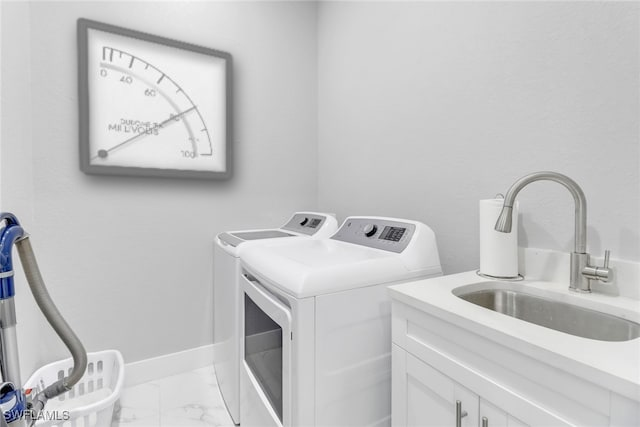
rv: mV 80
